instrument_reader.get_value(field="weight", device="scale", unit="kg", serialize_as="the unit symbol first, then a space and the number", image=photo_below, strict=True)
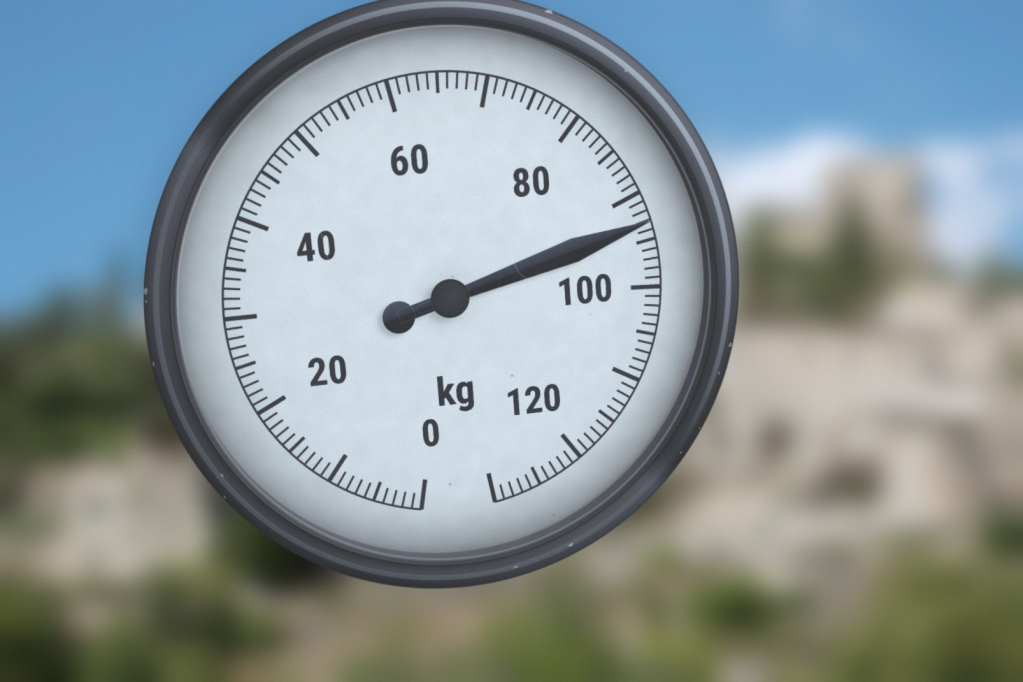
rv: kg 93
